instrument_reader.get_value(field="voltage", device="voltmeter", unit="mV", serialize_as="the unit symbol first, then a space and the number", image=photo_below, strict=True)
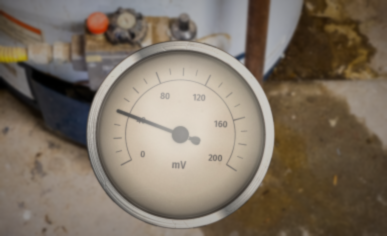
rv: mV 40
